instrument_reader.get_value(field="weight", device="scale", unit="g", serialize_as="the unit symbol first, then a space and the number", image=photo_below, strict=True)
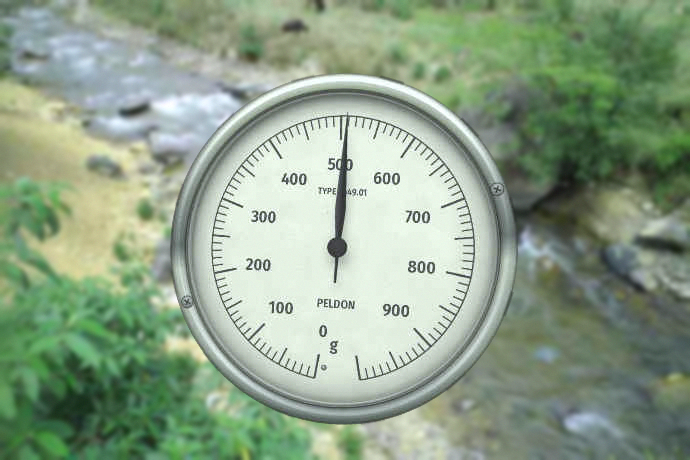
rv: g 510
